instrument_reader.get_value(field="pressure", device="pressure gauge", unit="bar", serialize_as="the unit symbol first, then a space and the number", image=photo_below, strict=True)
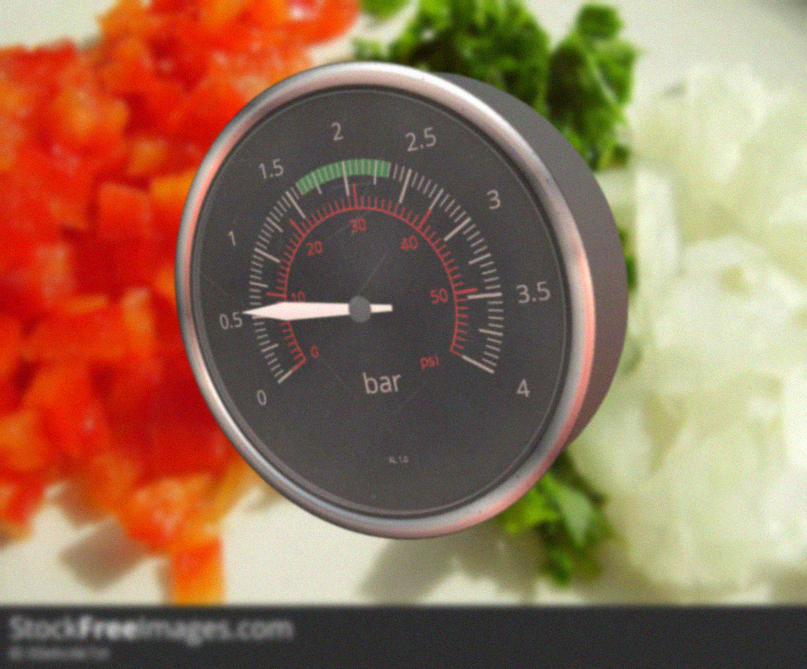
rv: bar 0.55
